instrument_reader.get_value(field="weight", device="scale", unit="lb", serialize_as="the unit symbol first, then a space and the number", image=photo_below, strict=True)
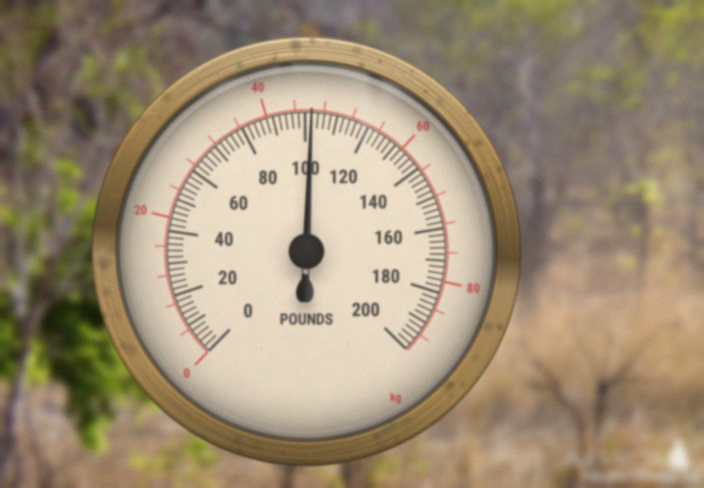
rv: lb 102
